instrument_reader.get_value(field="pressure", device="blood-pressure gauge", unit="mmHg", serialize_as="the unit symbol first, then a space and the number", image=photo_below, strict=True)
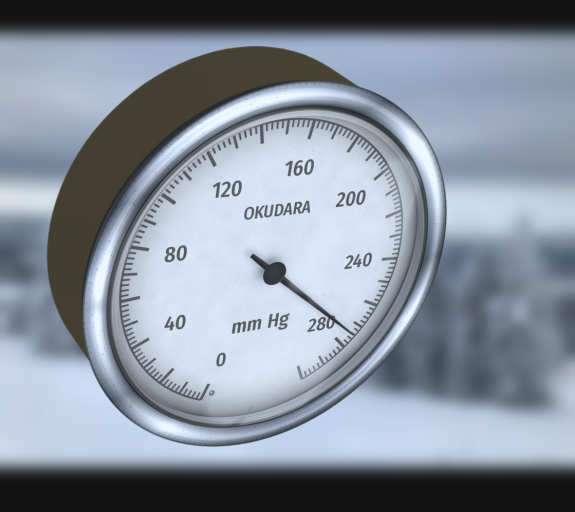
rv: mmHg 274
